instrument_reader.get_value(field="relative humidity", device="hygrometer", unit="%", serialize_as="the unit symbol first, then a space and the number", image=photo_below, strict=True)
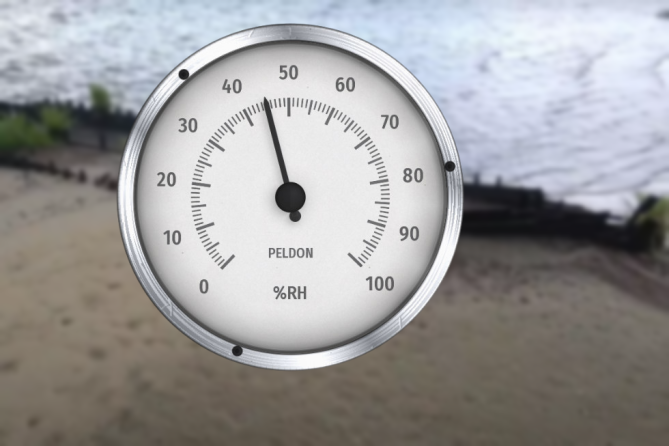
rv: % 45
